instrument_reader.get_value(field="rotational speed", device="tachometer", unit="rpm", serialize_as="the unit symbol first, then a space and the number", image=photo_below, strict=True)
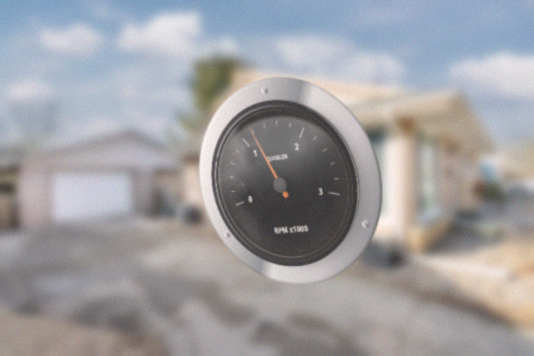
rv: rpm 1200
